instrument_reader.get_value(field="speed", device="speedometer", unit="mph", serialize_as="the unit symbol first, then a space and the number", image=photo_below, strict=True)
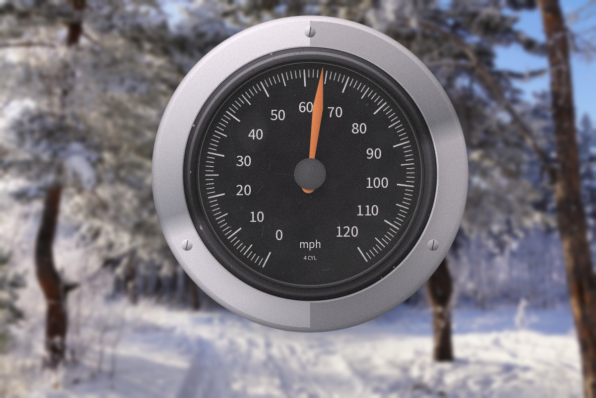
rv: mph 64
